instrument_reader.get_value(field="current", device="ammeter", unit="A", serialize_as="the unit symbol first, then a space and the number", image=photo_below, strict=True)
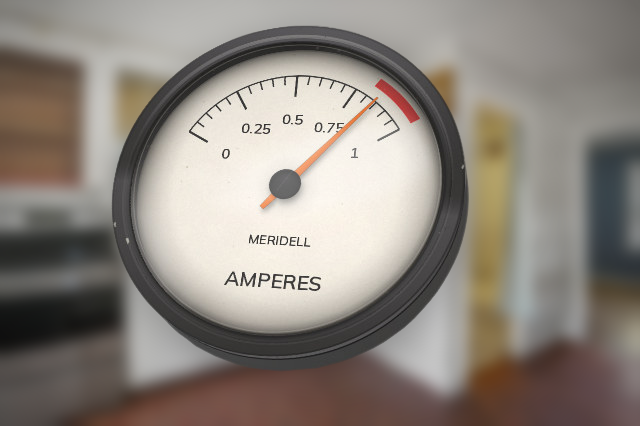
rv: A 0.85
